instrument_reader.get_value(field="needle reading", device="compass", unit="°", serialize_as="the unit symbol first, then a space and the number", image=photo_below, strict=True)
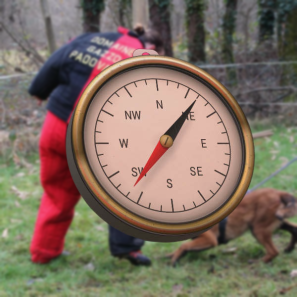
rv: ° 220
